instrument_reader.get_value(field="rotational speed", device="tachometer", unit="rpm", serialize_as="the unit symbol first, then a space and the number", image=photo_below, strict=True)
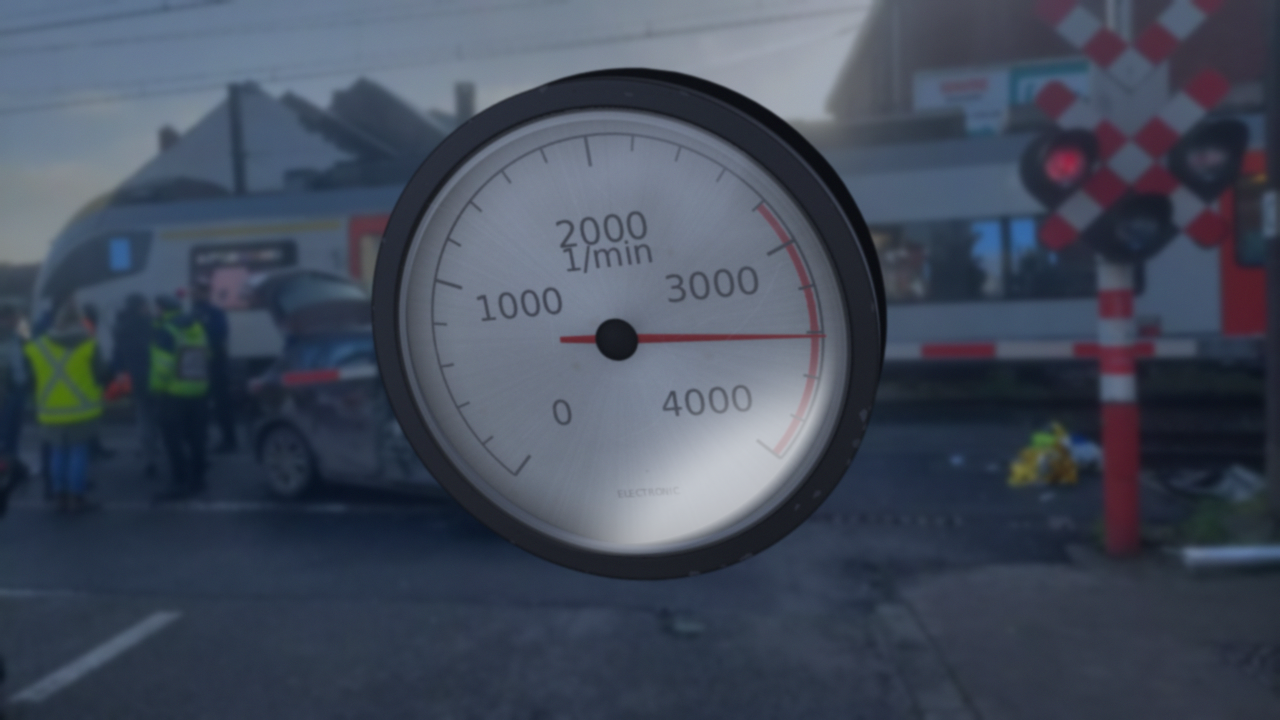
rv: rpm 3400
